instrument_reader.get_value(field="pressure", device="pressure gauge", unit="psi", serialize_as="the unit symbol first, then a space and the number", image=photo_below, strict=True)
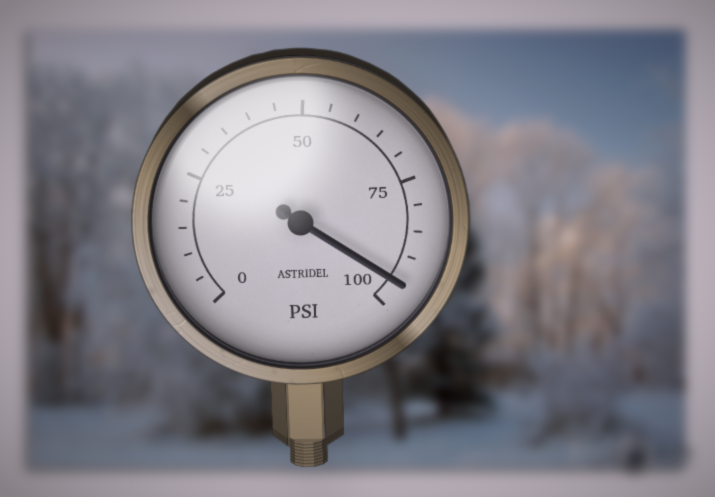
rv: psi 95
